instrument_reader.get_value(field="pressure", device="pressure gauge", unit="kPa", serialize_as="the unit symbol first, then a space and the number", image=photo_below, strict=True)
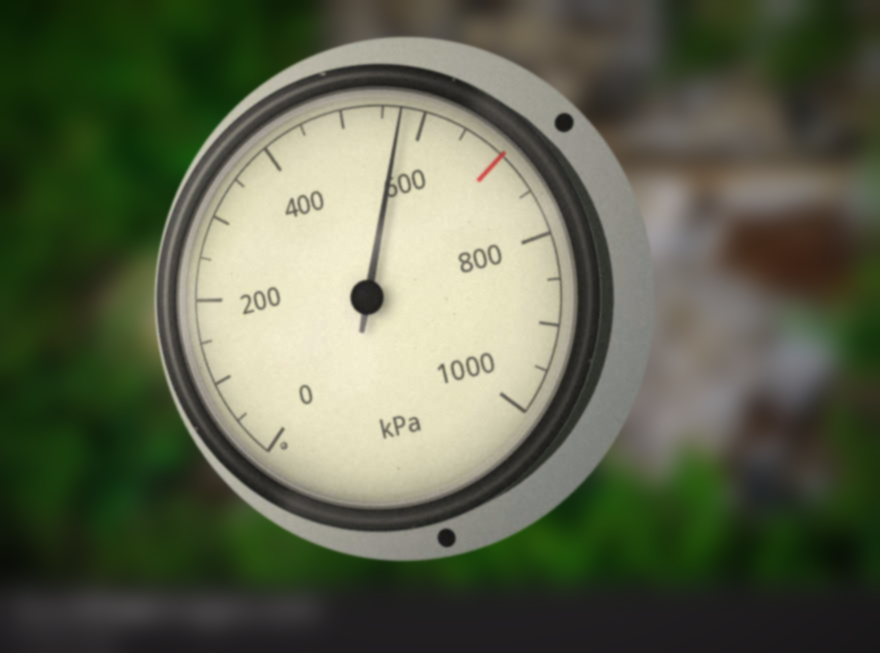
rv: kPa 575
